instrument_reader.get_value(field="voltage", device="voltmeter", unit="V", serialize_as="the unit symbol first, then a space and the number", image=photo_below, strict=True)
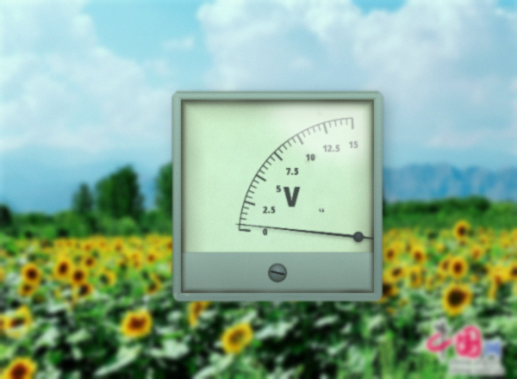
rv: V 0.5
